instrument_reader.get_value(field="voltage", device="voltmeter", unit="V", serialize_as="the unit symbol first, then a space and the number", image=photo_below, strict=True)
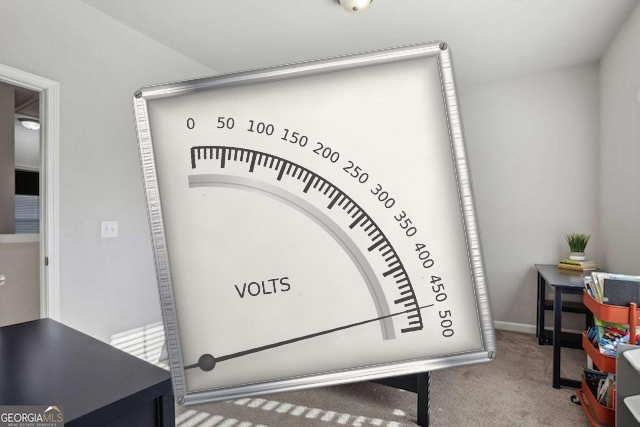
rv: V 470
